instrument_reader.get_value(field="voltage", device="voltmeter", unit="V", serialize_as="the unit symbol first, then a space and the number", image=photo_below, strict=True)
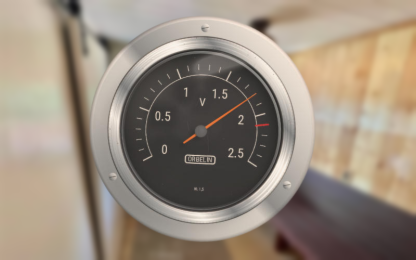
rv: V 1.8
